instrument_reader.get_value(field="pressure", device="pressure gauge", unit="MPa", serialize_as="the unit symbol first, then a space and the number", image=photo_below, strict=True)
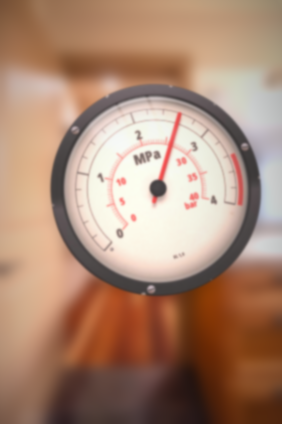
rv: MPa 2.6
